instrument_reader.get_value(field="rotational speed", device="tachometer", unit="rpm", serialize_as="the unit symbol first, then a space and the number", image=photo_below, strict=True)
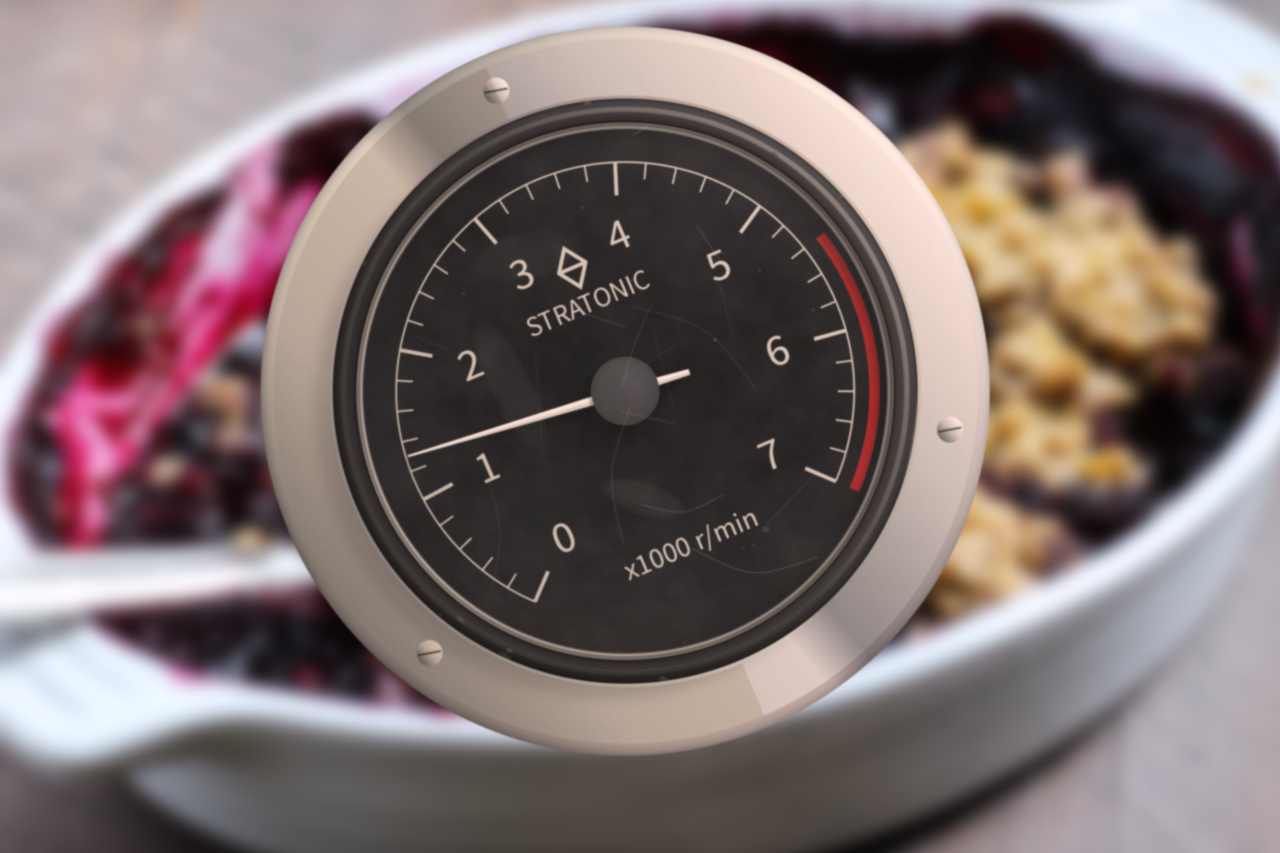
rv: rpm 1300
